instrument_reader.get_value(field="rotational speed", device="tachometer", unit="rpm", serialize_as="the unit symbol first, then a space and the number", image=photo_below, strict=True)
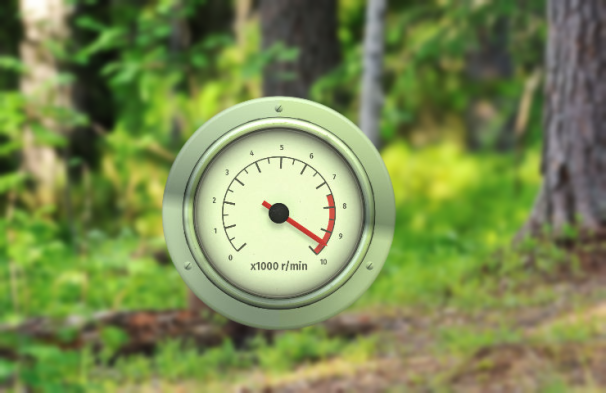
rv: rpm 9500
